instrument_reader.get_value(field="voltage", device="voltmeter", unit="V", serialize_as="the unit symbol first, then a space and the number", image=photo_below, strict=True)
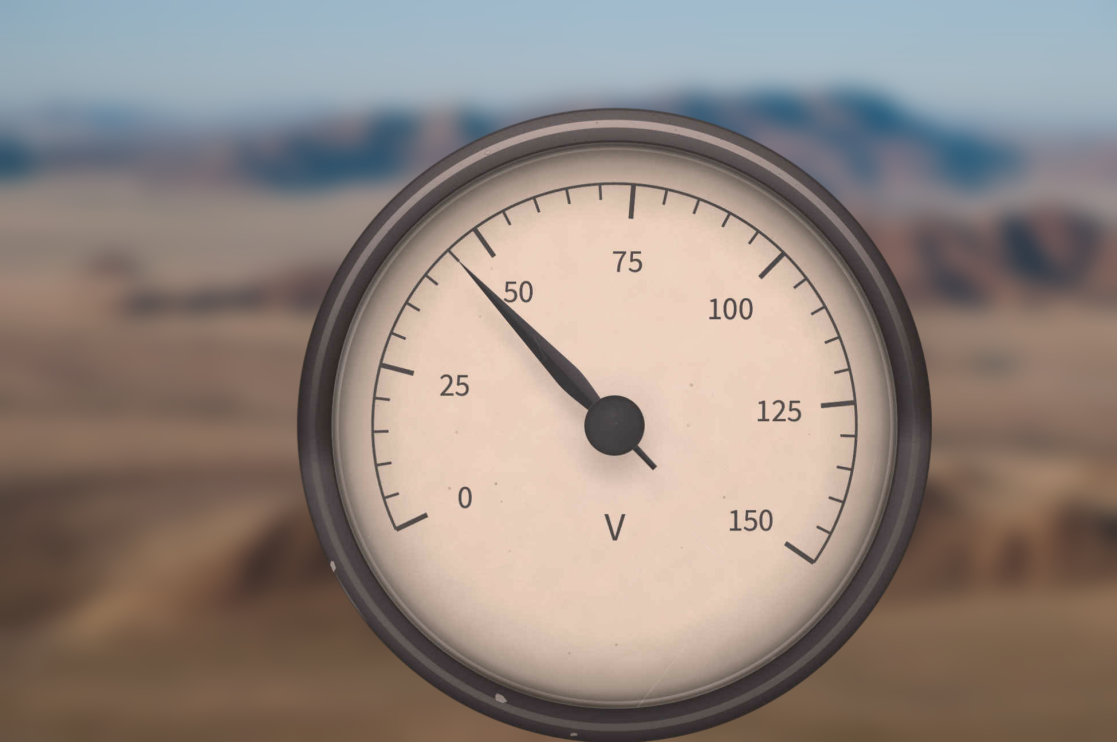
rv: V 45
